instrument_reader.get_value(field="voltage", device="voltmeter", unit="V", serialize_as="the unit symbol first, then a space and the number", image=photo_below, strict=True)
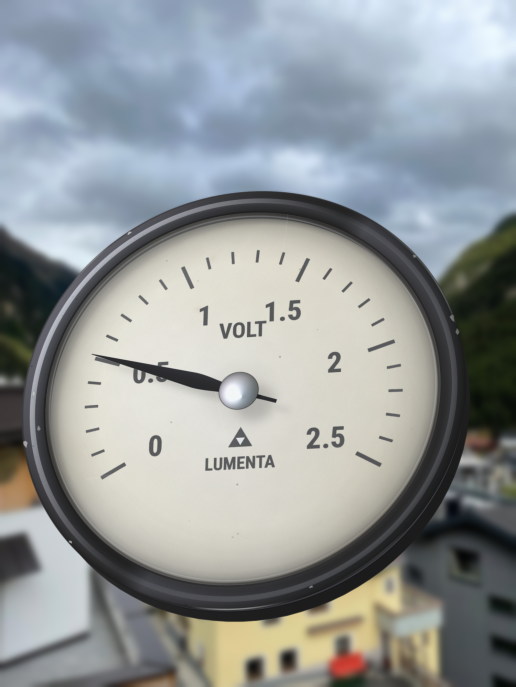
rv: V 0.5
